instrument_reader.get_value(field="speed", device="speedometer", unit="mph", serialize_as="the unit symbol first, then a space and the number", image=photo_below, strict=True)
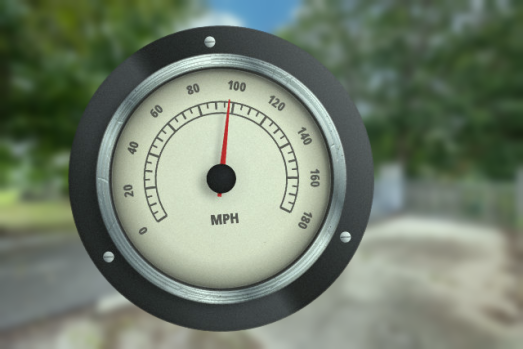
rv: mph 97.5
